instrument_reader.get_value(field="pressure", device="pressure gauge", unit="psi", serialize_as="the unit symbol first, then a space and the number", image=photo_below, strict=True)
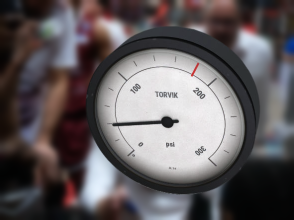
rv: psi 40
